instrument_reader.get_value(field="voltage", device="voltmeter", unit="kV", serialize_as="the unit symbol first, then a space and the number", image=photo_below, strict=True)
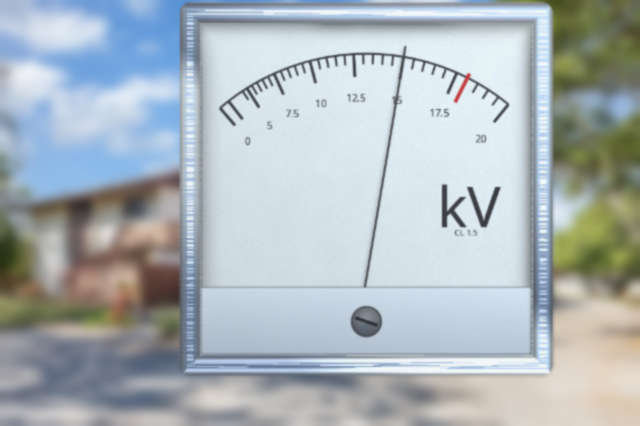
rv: kV 15
